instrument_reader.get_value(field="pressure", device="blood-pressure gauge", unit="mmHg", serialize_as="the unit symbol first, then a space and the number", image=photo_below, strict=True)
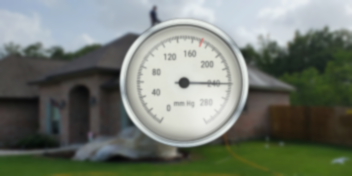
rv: mmHg 240
